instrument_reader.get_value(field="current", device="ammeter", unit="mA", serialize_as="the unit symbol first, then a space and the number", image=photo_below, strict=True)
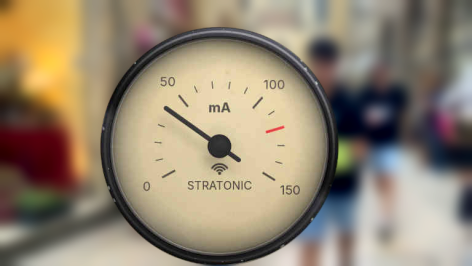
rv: mA 40
